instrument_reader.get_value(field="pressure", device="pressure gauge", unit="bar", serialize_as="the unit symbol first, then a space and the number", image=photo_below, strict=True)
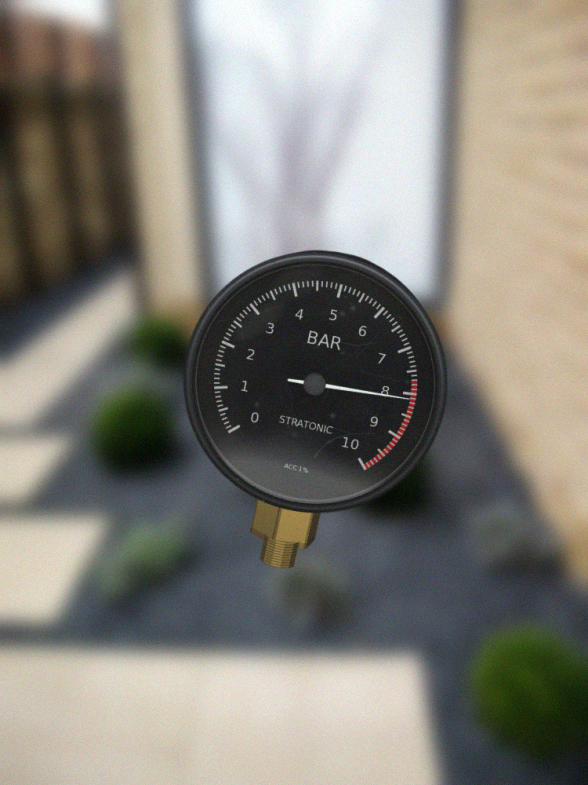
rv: bar 8.1
